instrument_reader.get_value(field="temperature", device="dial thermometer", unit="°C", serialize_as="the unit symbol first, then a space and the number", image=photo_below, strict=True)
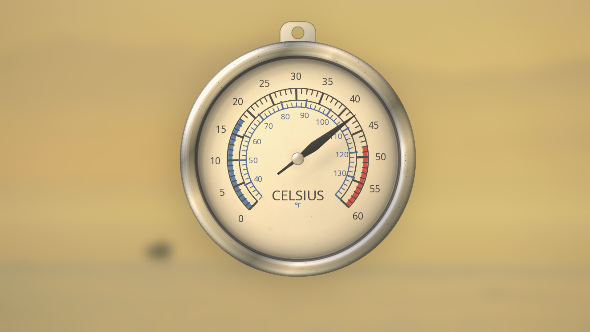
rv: °C 42
